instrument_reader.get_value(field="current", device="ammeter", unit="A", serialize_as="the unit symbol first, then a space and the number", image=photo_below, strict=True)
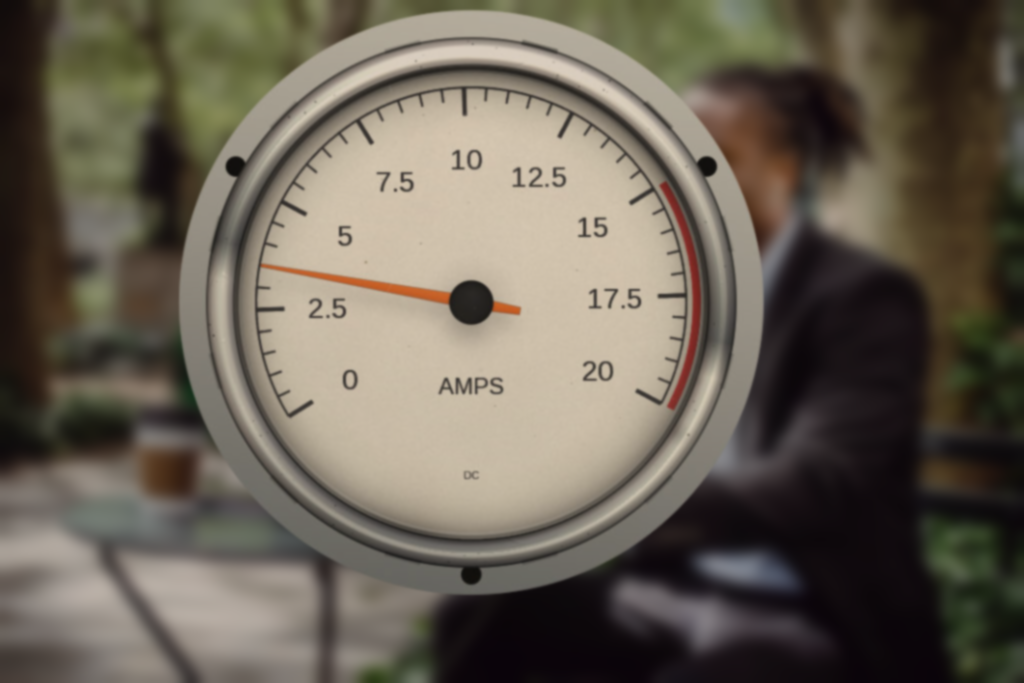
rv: A 3.5
